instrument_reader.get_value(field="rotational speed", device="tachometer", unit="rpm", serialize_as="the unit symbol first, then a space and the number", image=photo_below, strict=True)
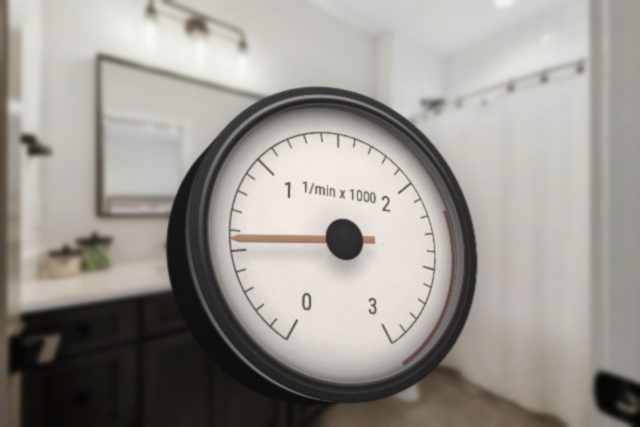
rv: rpm 550
